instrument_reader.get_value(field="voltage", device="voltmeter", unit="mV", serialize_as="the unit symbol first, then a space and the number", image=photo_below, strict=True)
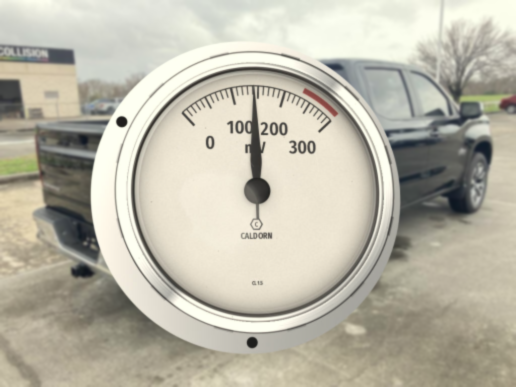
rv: mV 140
